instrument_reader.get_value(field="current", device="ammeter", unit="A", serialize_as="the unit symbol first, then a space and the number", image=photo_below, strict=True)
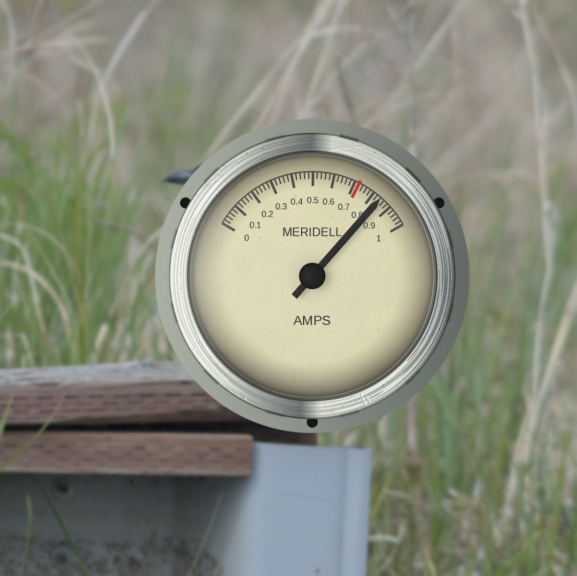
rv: A 0.84
